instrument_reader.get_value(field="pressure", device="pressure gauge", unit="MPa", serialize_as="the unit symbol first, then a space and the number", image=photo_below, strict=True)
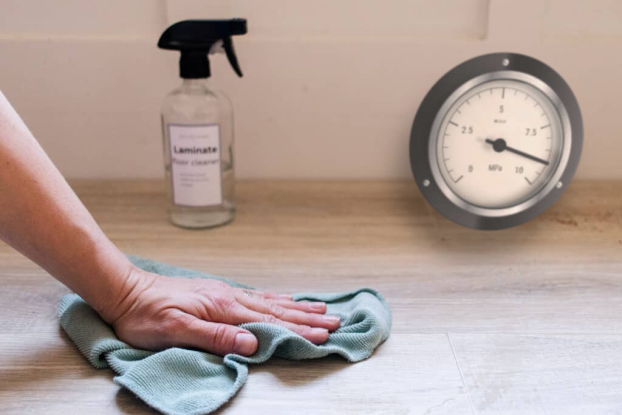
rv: MPa 9
